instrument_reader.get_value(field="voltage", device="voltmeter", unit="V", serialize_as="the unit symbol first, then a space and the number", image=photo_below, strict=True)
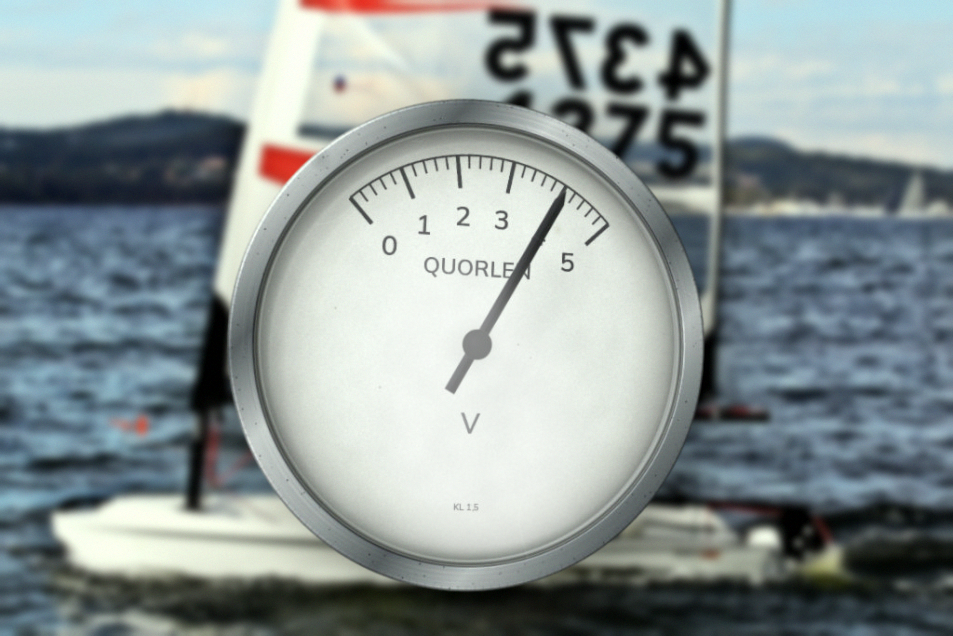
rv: V 4
